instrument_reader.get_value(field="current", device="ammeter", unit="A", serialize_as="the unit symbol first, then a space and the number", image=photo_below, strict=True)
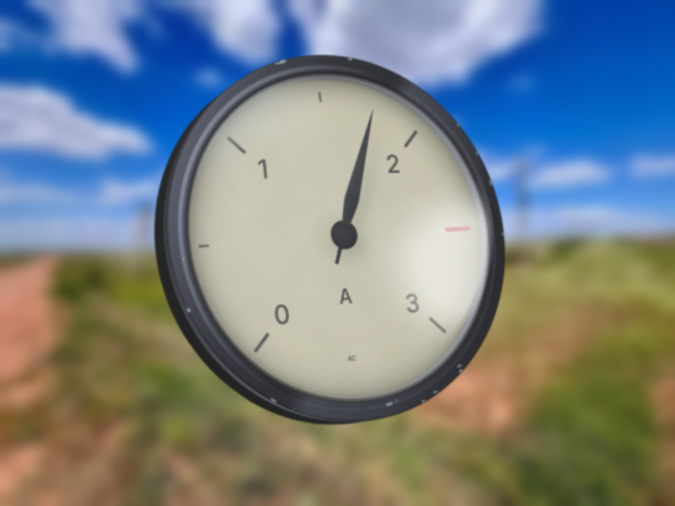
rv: A 1.75
